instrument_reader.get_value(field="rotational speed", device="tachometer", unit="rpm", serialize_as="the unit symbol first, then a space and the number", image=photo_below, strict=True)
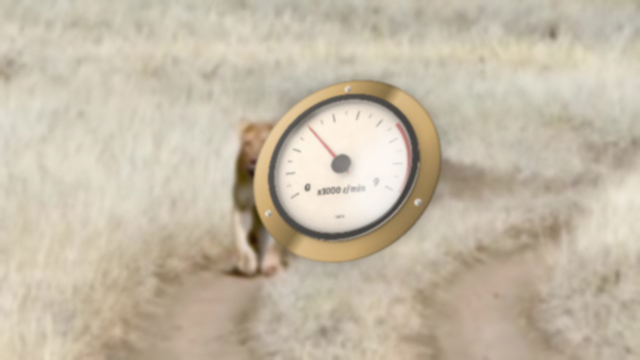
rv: rpm 3000
